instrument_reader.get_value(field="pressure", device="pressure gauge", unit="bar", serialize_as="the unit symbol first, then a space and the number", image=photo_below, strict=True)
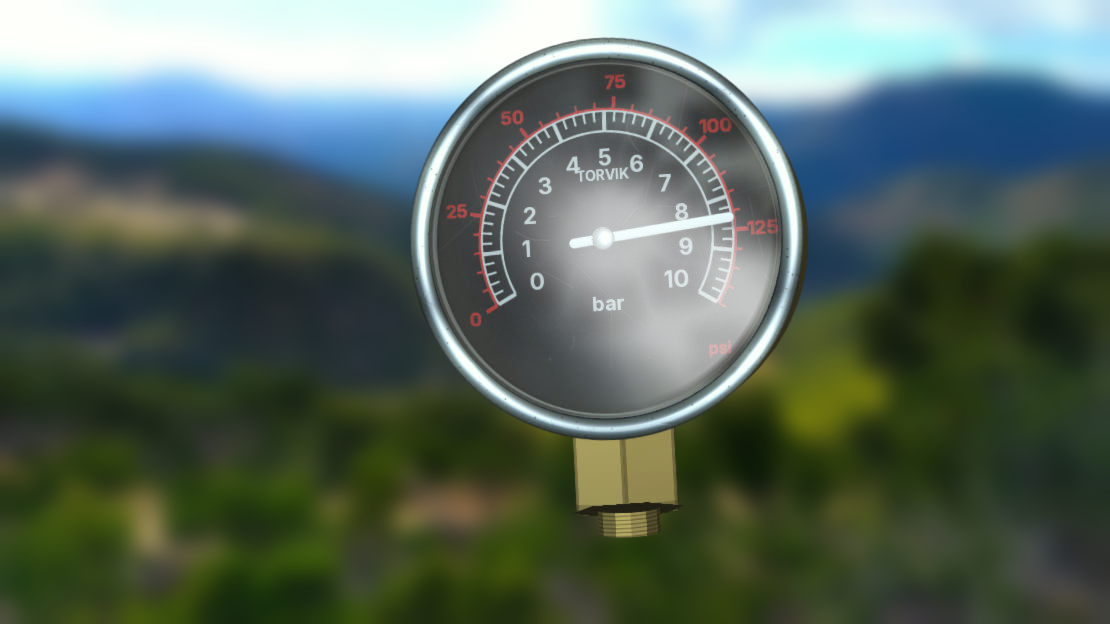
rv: bar 8.4
